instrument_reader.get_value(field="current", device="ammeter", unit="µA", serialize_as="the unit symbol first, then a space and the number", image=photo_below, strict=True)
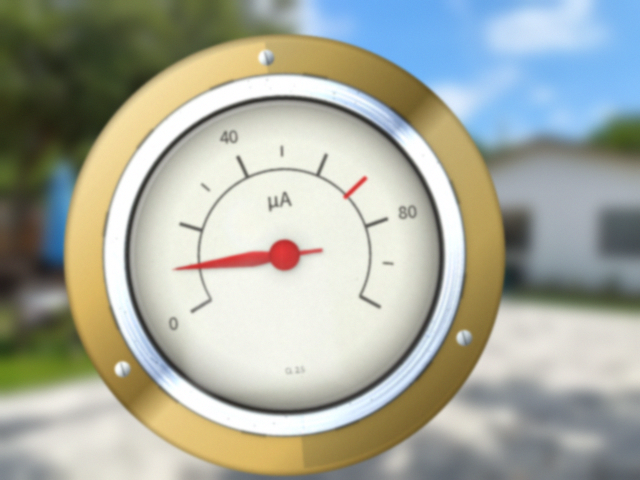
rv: µA 10
